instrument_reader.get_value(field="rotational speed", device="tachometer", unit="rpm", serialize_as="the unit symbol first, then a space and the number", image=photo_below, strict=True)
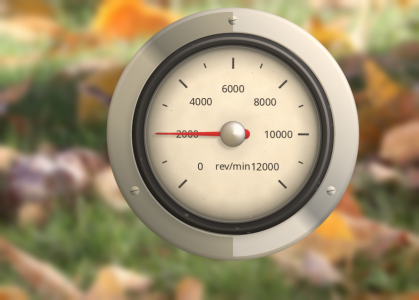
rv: rpm 2000
